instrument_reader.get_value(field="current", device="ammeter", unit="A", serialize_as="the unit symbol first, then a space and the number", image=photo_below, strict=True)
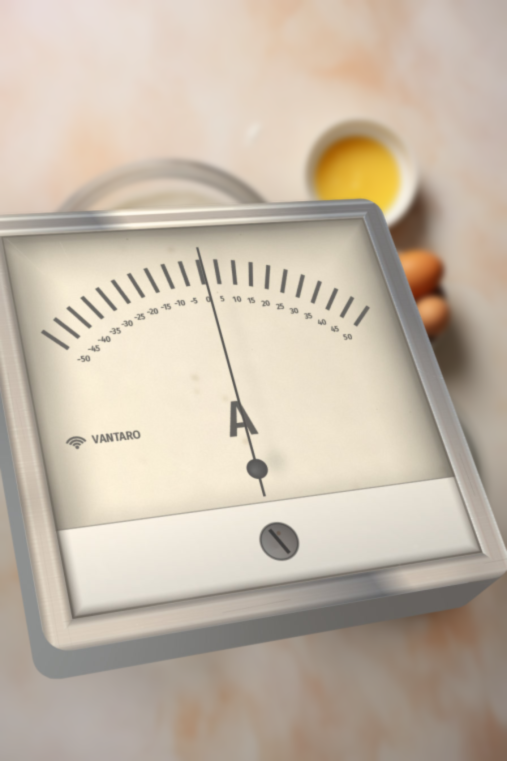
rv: A 0
